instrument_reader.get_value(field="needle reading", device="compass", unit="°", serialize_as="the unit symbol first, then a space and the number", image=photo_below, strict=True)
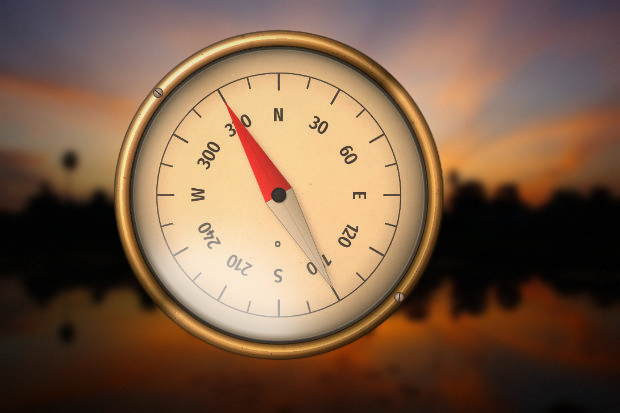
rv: ° 330
